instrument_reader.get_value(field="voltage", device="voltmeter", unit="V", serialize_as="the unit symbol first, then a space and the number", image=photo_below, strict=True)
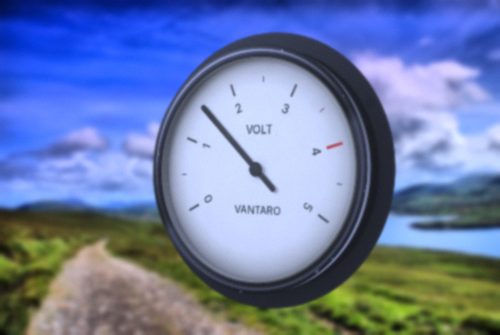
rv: V 1.5
